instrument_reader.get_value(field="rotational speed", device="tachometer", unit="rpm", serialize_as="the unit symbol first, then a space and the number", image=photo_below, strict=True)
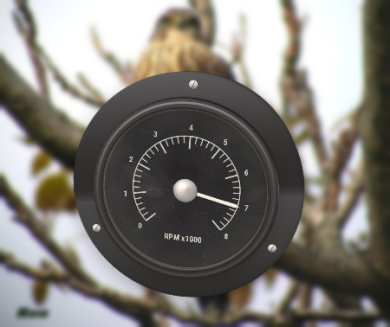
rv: rpm 7000
